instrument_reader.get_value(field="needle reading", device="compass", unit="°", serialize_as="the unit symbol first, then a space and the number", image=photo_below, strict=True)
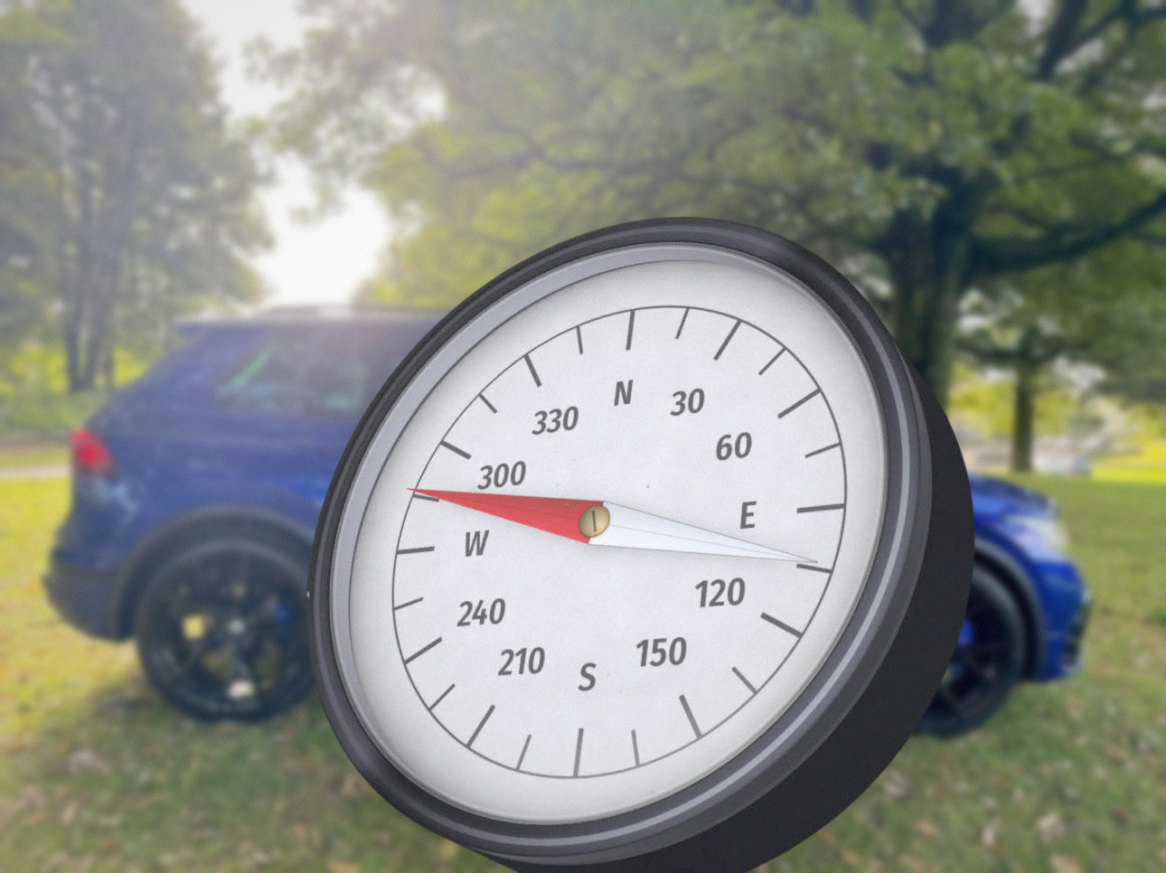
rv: ° 285
